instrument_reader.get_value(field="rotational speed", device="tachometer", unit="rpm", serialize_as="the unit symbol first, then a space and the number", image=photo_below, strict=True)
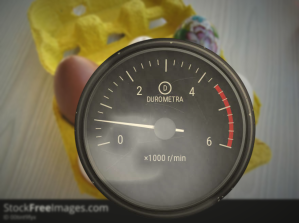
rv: rpm 600
